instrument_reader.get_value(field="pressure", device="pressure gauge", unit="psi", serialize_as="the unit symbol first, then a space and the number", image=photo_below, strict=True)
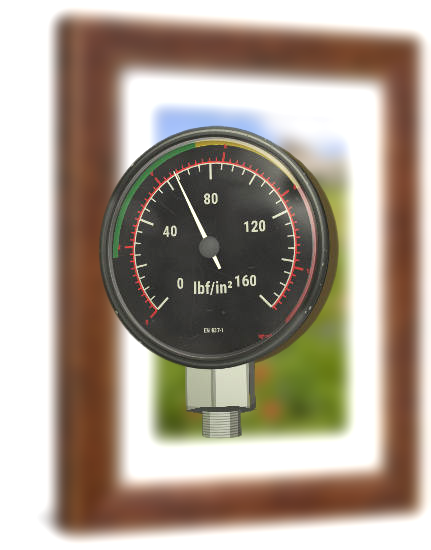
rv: psi 65
